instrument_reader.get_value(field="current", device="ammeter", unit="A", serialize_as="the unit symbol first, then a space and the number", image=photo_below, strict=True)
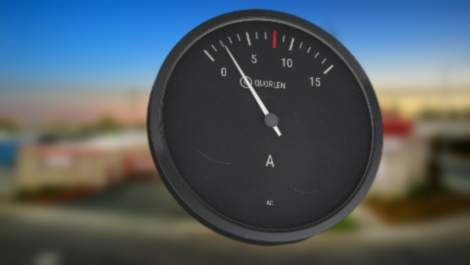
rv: A 2
